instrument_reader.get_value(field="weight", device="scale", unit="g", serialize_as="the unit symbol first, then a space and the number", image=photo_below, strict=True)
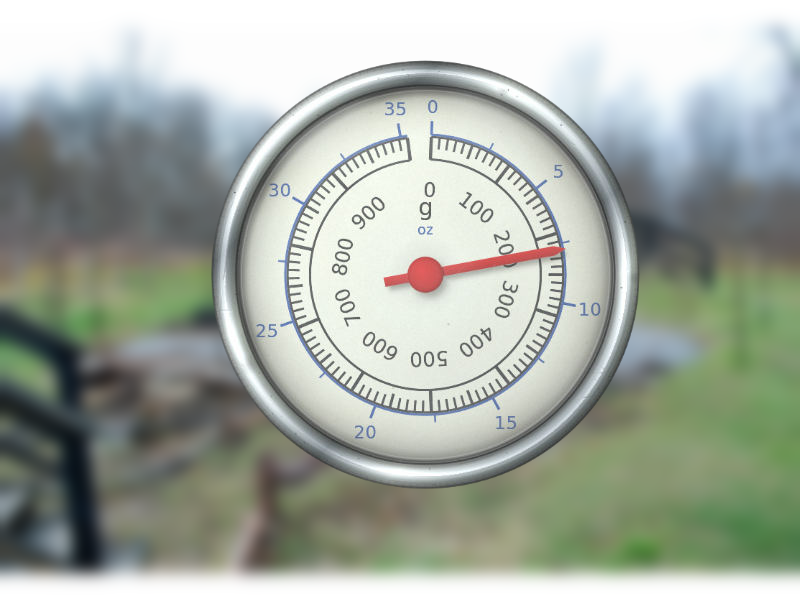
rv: g 220
